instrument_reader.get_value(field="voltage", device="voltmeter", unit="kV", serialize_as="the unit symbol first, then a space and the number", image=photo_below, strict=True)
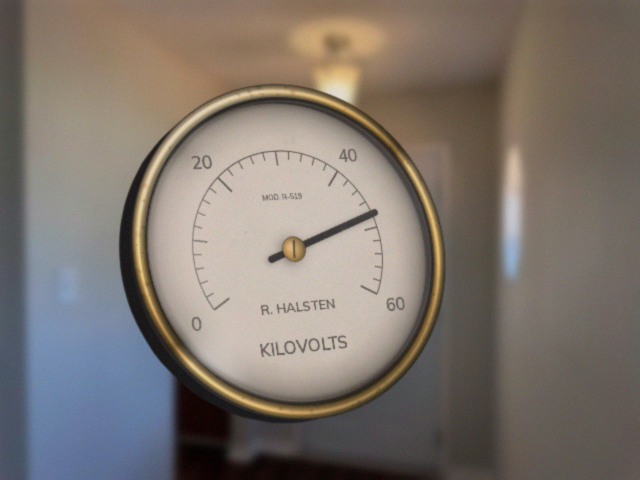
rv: kV 48
